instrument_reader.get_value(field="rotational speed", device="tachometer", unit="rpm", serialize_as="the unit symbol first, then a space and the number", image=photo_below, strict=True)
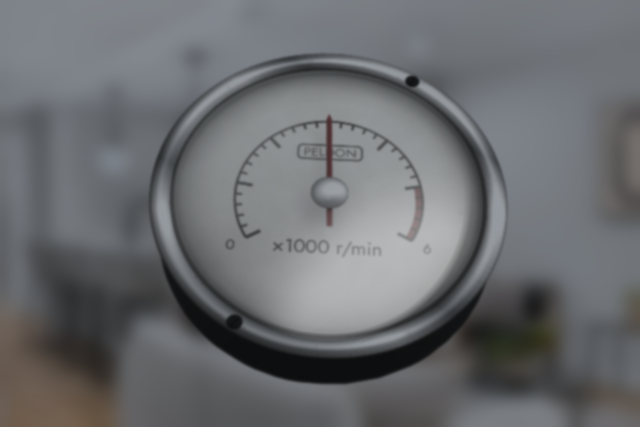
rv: rpm 3000
